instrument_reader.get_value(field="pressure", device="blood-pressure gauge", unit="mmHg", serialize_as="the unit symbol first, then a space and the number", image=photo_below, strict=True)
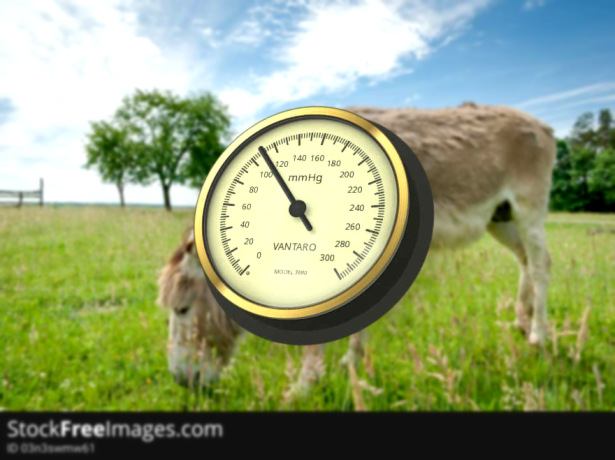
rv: mmHg 110
